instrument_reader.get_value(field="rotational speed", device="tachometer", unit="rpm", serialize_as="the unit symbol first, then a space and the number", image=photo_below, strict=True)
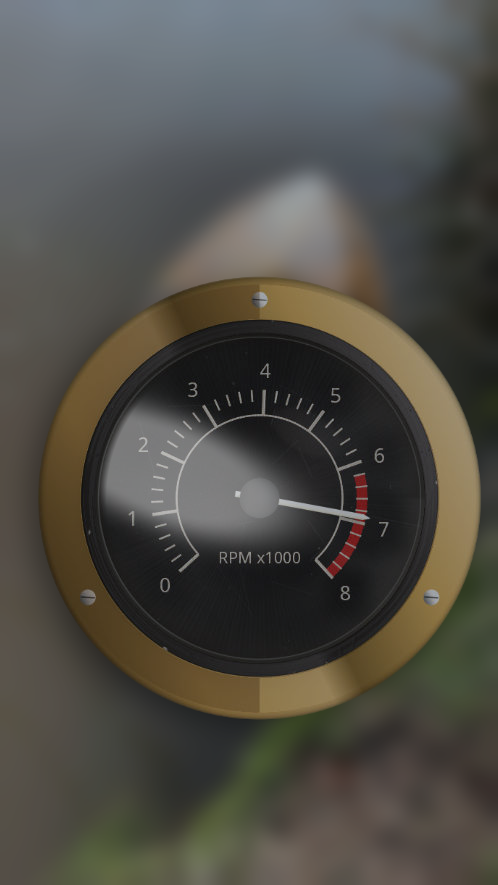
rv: rpm 6900
